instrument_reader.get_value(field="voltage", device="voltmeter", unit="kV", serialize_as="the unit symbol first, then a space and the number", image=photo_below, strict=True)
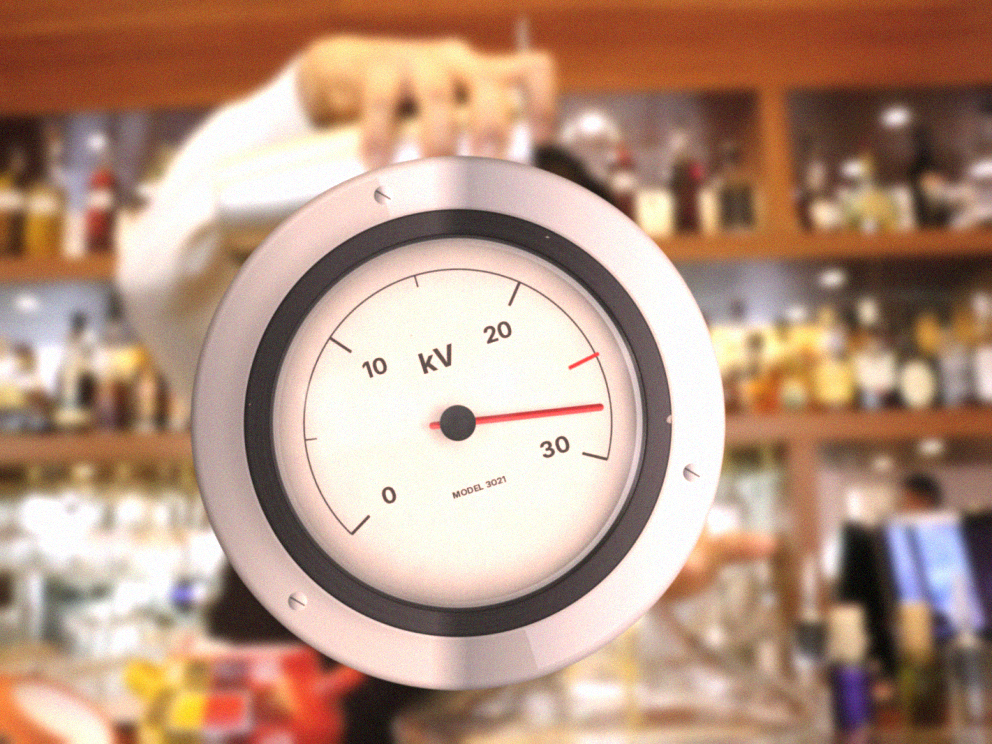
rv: kV 27.5
